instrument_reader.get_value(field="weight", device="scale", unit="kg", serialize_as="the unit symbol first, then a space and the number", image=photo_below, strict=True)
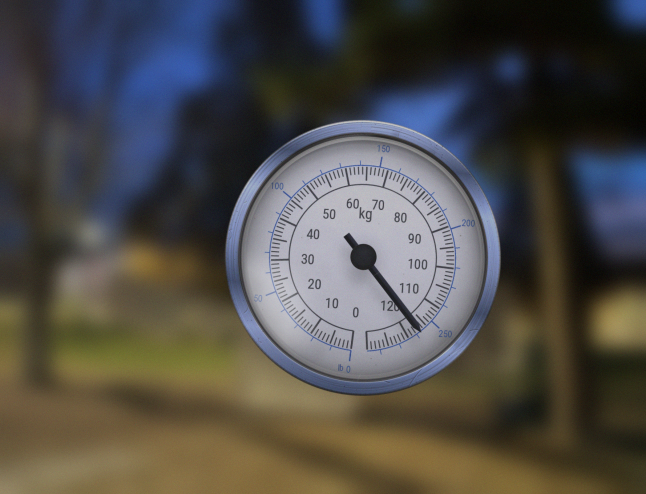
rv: kg 117
